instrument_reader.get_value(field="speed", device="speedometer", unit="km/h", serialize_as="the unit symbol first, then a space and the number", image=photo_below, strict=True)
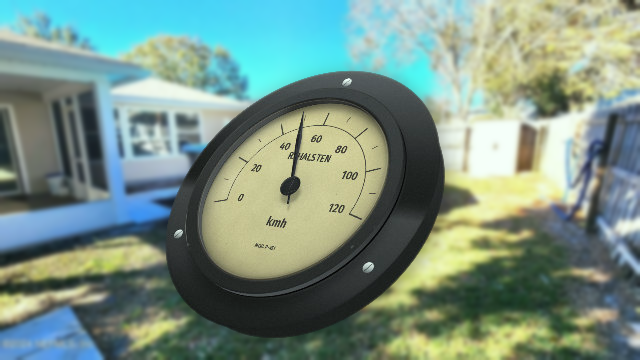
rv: km/h 50
